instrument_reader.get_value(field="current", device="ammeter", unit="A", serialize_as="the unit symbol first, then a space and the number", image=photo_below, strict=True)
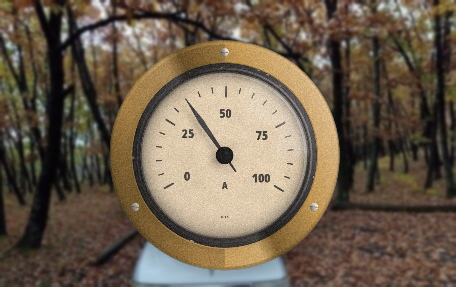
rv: A 35
